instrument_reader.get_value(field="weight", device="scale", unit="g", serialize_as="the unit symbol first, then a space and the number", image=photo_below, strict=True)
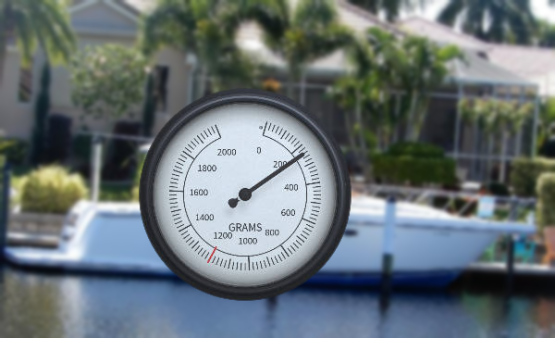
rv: g 240
